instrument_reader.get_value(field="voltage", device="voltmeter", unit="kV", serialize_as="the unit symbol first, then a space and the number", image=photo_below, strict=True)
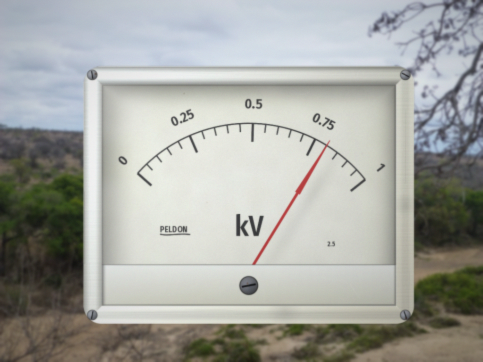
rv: kV 0.8
